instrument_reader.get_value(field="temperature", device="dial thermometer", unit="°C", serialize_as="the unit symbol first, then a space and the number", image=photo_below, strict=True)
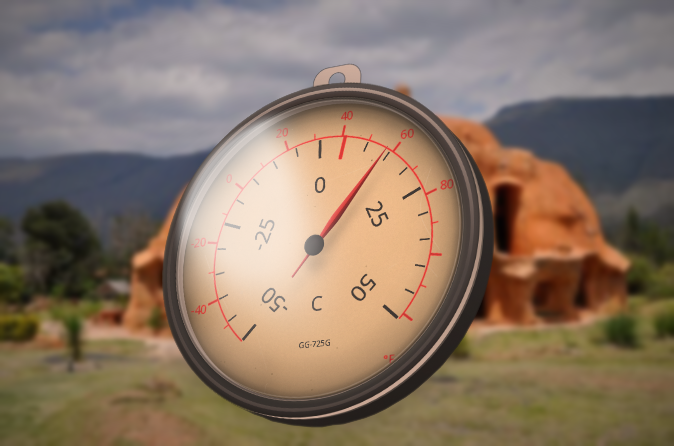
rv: °C 15
